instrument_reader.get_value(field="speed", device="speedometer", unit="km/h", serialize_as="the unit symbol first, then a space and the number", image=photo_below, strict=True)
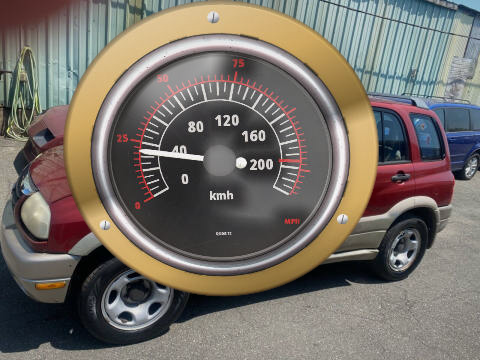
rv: km/h 35
